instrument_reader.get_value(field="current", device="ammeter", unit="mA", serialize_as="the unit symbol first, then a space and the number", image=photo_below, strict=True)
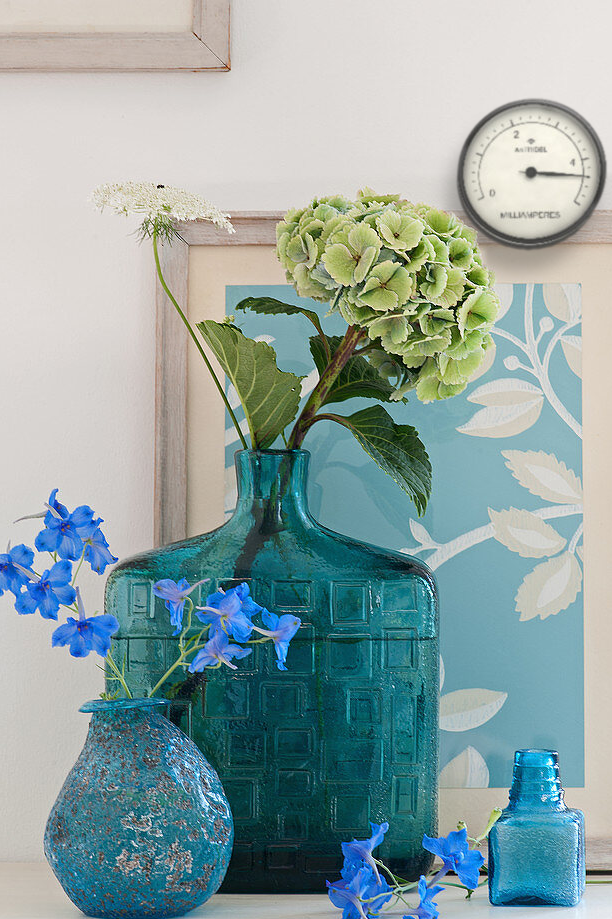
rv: mA 4.4
